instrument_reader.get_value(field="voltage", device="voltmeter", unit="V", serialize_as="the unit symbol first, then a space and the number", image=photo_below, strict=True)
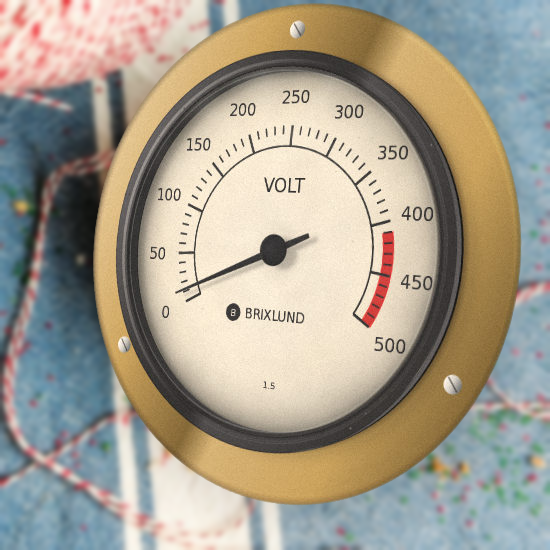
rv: V 10
